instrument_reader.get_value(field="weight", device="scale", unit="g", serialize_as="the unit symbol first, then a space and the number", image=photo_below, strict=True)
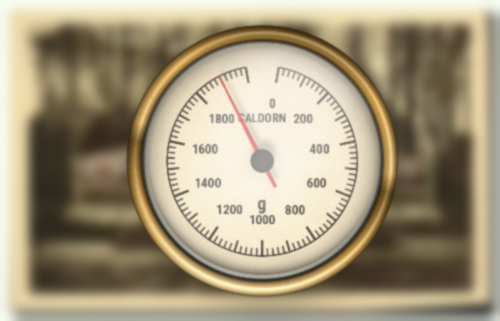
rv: g 1900
